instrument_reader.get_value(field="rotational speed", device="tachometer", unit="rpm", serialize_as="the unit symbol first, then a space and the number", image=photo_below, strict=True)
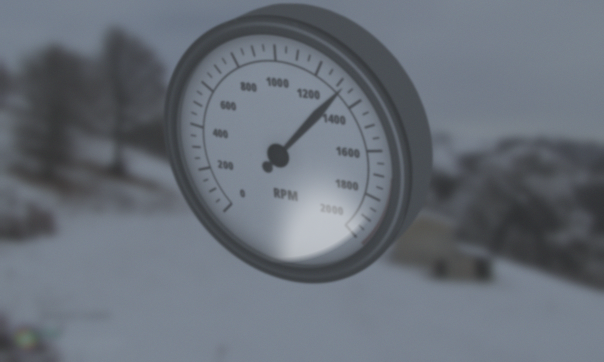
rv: rpm 1325
